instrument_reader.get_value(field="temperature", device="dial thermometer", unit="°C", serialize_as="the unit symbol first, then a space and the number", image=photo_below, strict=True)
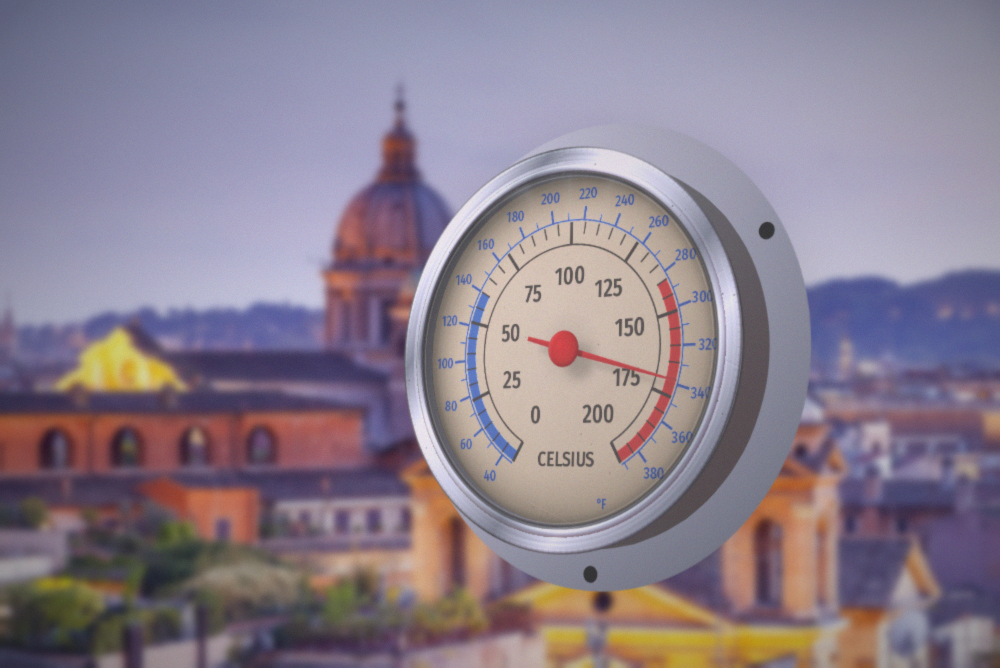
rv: °C 170
